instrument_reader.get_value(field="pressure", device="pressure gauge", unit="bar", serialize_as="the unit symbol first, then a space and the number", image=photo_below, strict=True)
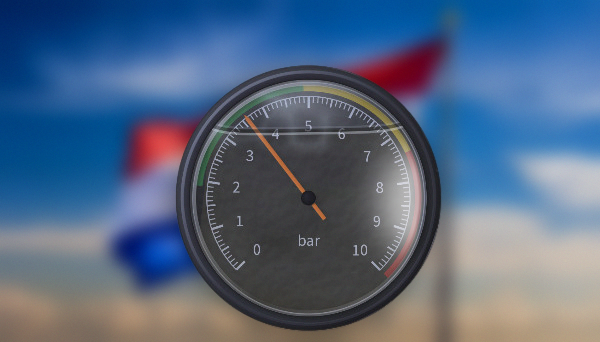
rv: bar 3.6
